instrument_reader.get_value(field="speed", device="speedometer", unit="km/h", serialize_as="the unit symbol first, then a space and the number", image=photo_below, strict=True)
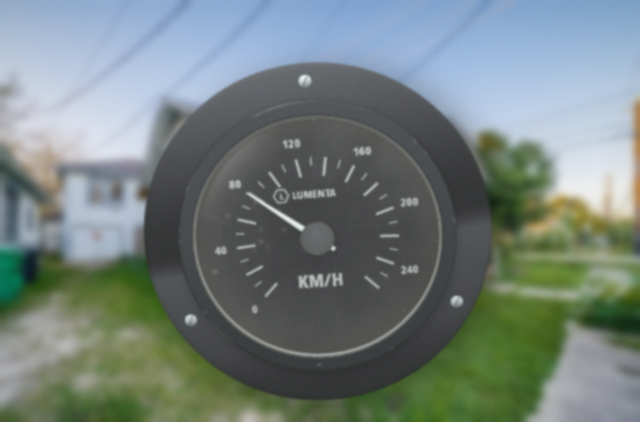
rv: km/h 80
